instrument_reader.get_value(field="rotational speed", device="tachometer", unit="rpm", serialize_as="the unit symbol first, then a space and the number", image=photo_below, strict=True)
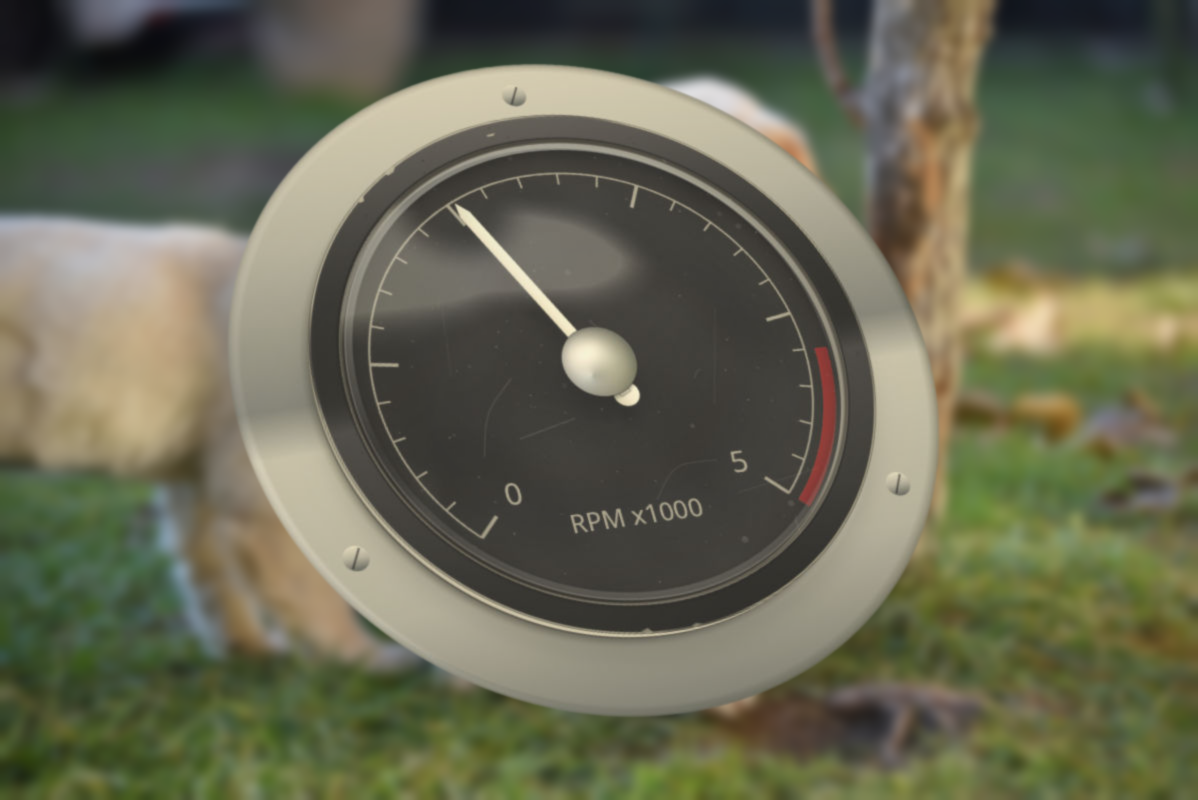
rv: rpm 2000
